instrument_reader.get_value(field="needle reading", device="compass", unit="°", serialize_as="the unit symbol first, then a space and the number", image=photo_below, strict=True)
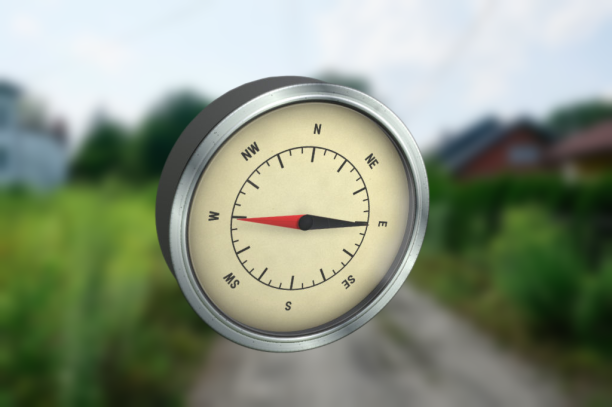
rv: ° 270
